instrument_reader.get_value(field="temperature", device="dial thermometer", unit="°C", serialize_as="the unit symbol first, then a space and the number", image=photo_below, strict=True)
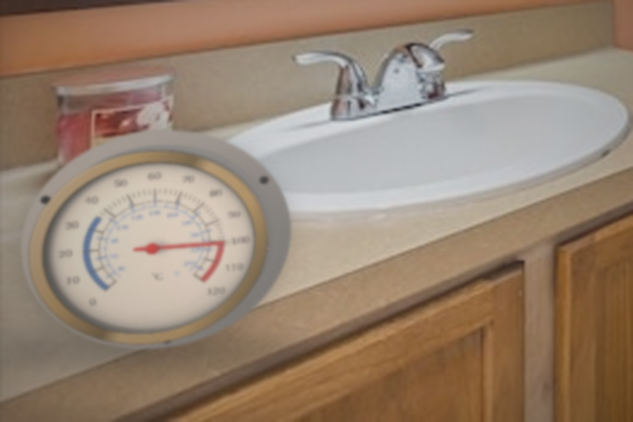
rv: °C 100
